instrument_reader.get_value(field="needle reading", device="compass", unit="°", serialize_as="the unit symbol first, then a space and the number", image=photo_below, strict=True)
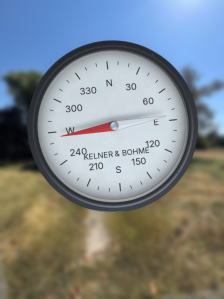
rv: ° 265
